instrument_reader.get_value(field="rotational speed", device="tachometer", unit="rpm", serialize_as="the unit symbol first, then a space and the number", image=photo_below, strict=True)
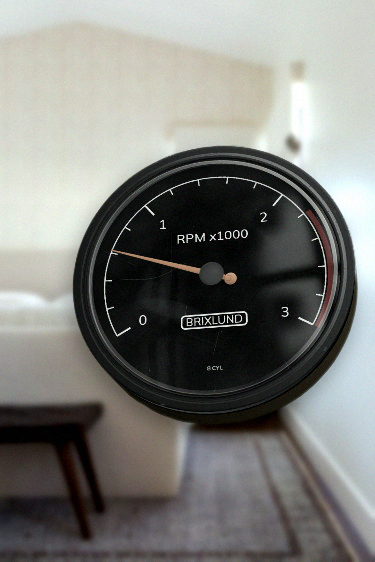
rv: rpm 600
